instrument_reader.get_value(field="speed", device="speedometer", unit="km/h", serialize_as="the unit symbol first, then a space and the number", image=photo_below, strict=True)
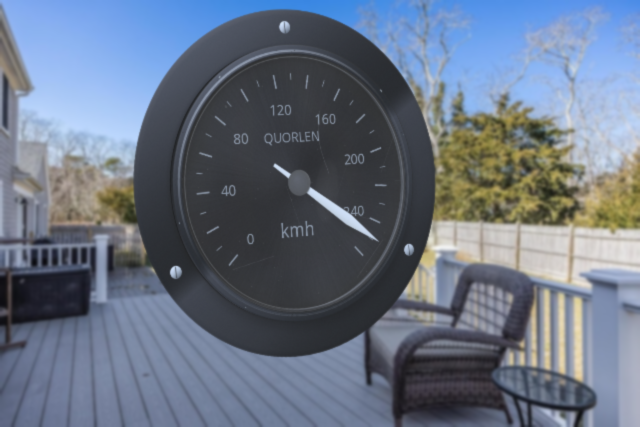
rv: km/h 250
